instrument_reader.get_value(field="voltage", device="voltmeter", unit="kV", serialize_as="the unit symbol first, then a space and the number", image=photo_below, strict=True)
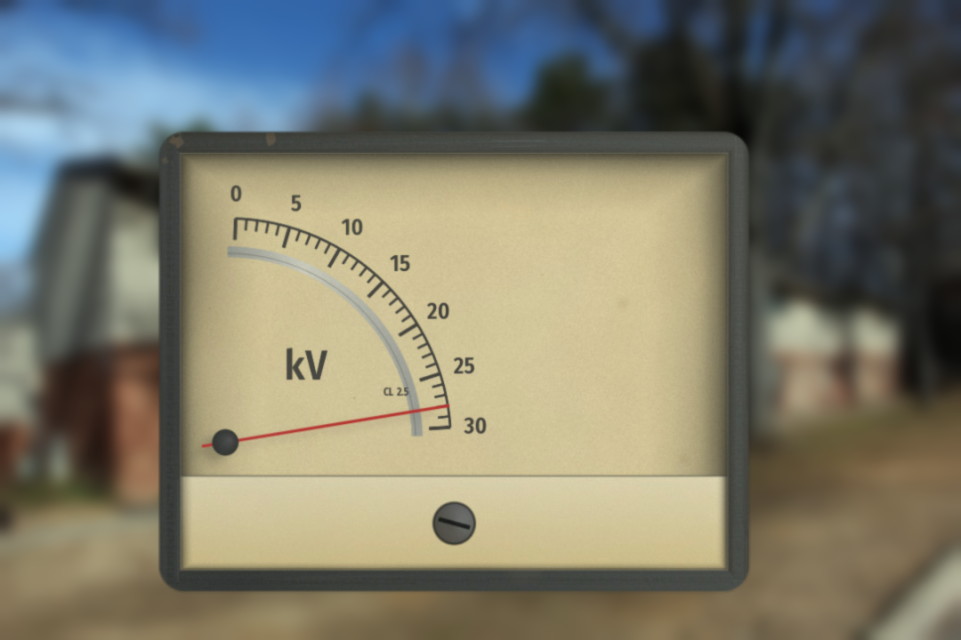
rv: kV 28
